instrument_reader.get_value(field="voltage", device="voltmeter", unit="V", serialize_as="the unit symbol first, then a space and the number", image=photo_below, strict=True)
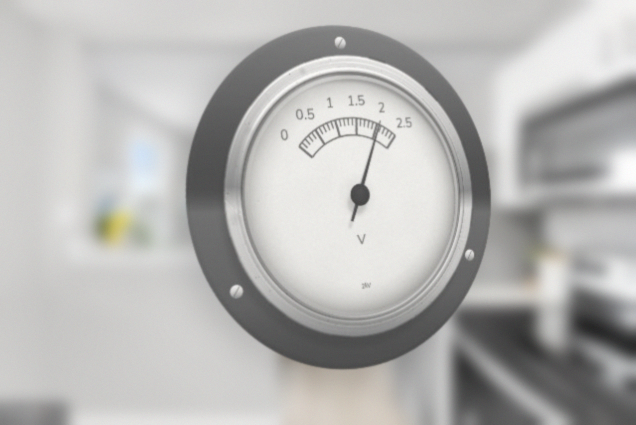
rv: V 2
